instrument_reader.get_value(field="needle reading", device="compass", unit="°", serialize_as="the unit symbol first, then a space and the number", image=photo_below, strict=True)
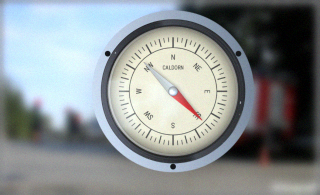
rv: ° 135
